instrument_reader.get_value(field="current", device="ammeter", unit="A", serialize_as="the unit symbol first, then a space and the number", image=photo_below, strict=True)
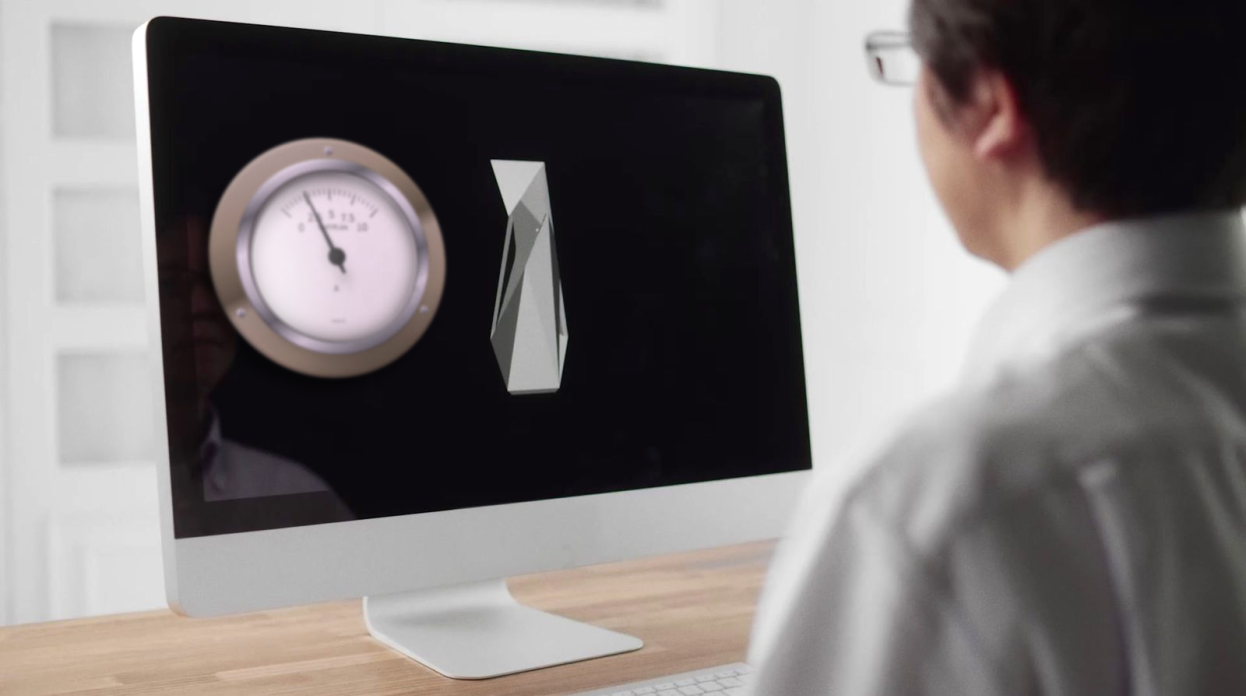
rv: A 2.5
